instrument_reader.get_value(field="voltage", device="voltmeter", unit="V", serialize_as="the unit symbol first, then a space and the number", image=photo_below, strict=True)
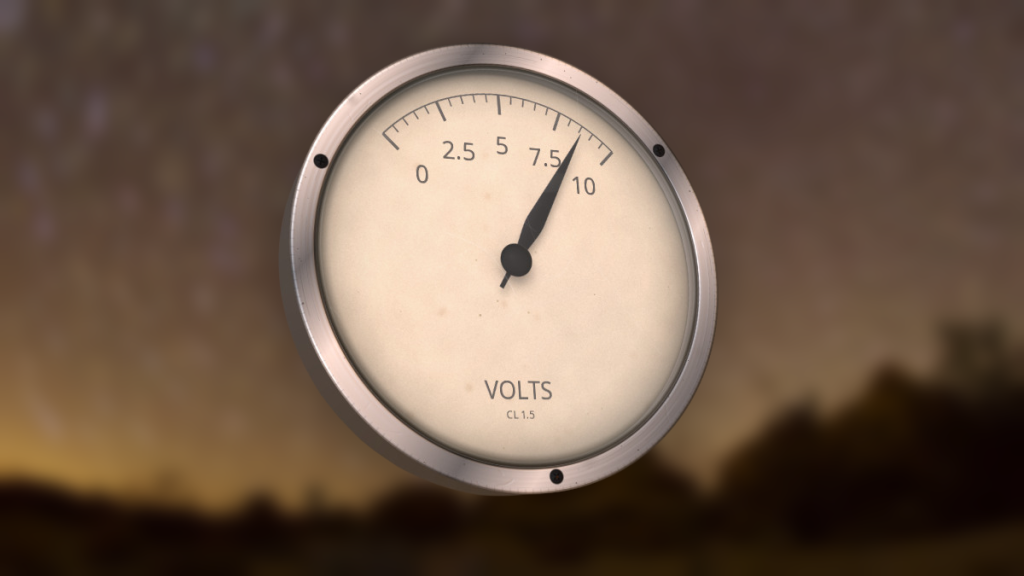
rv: V 8.5
